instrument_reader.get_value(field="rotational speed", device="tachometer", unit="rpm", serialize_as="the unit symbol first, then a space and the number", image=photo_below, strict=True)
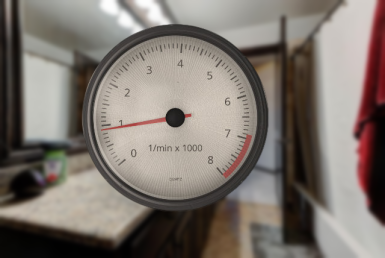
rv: rpm 900
